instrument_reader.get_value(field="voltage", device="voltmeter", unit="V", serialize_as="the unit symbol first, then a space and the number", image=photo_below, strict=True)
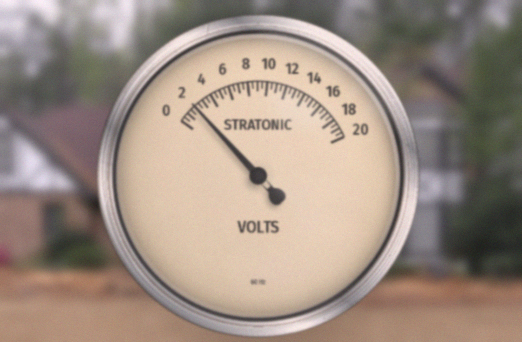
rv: V 2
